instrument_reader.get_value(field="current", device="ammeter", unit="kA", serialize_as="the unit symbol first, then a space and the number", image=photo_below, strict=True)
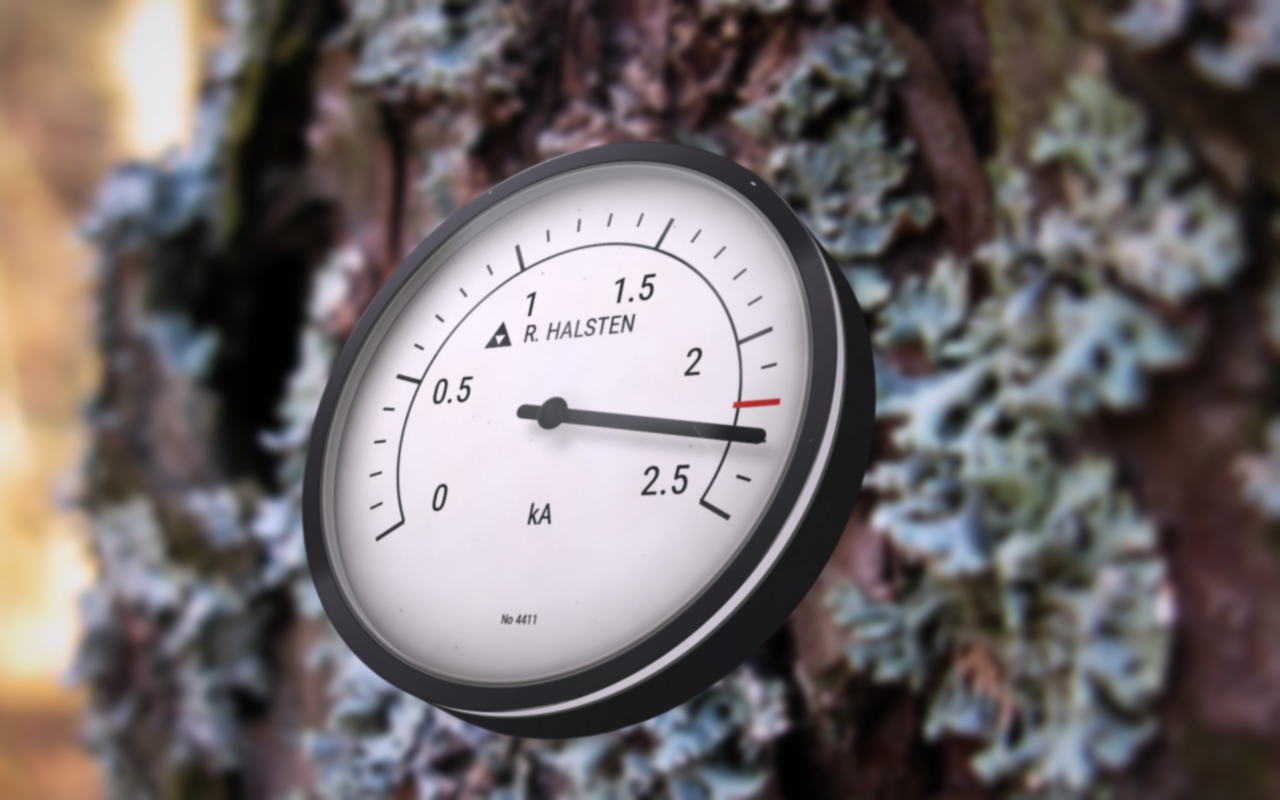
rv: kA 2.3
